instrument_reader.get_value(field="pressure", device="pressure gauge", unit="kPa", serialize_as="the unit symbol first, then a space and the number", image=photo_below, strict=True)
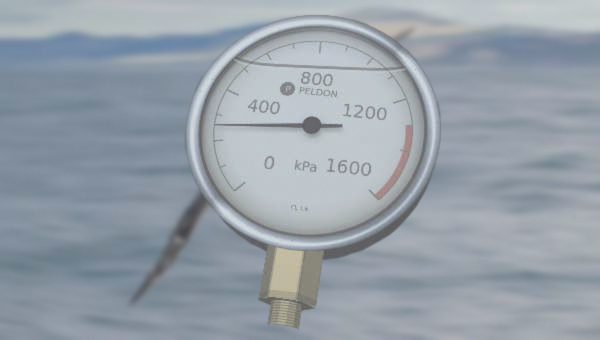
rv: kPa 250
